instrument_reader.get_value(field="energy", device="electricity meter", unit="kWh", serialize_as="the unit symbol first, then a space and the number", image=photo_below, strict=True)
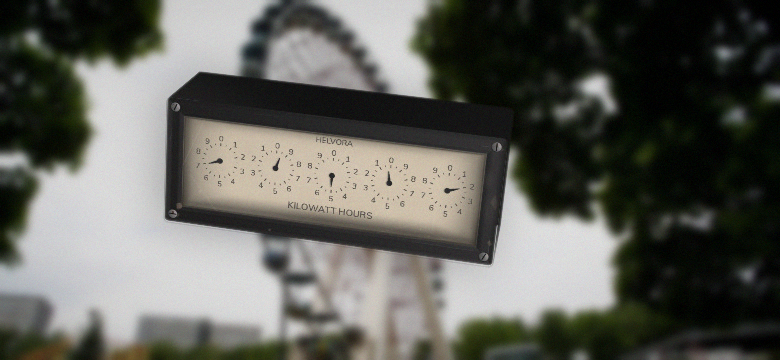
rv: kWh 69502
